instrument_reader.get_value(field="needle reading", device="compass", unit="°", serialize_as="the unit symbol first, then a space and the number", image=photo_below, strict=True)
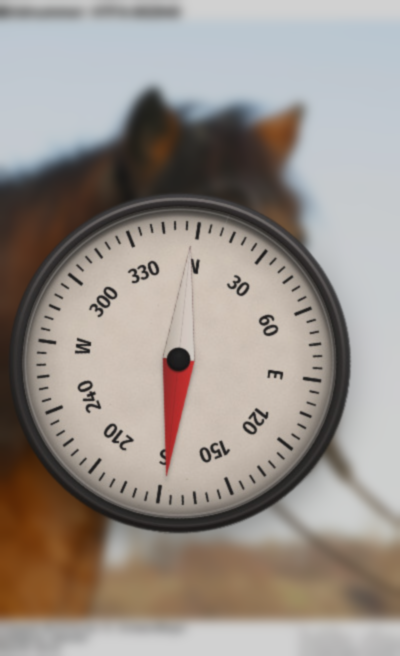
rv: ° 177.5
